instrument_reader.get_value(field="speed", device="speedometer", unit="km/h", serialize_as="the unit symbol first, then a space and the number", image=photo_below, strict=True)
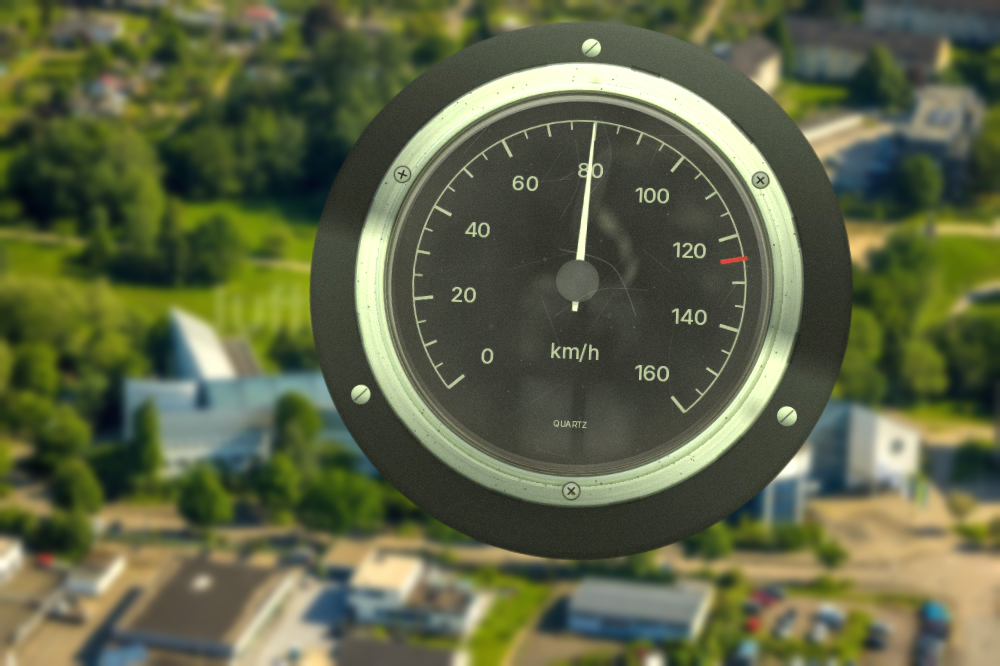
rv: km/h 80
